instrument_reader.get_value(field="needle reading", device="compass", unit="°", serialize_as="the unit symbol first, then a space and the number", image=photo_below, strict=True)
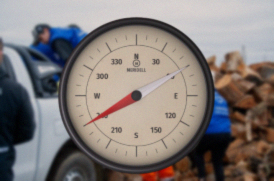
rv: ° 240
